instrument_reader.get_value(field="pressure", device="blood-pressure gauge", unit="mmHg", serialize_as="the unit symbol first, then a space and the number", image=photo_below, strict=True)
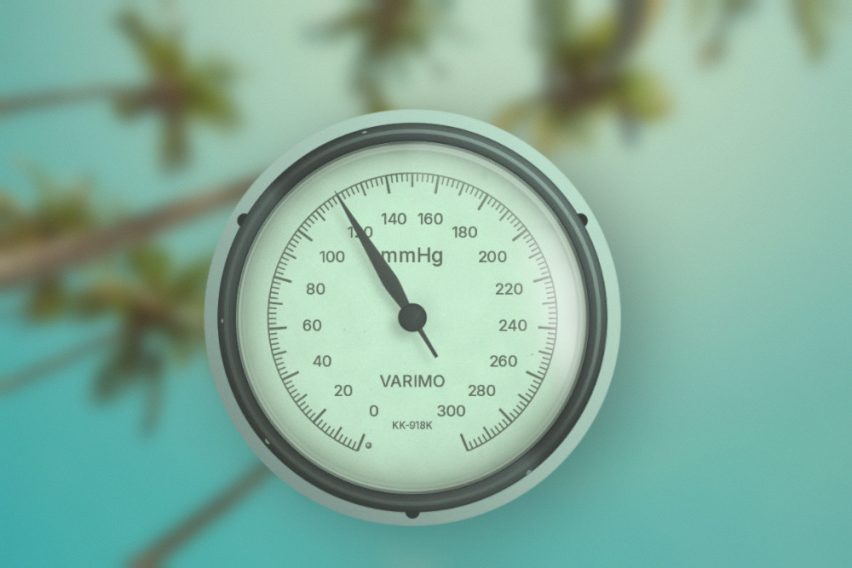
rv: mmHg 120
